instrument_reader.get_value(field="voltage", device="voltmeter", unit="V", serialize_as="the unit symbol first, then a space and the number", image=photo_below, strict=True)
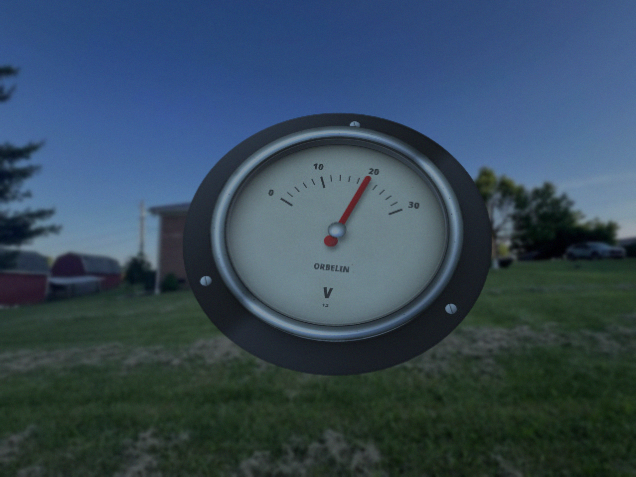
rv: V 20
